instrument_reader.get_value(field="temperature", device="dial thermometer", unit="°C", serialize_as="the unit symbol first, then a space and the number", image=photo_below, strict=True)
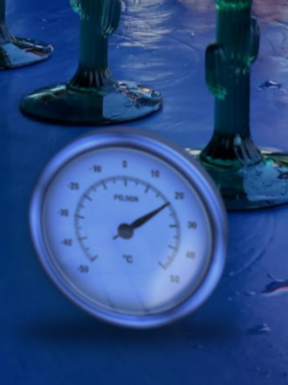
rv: °C 20
